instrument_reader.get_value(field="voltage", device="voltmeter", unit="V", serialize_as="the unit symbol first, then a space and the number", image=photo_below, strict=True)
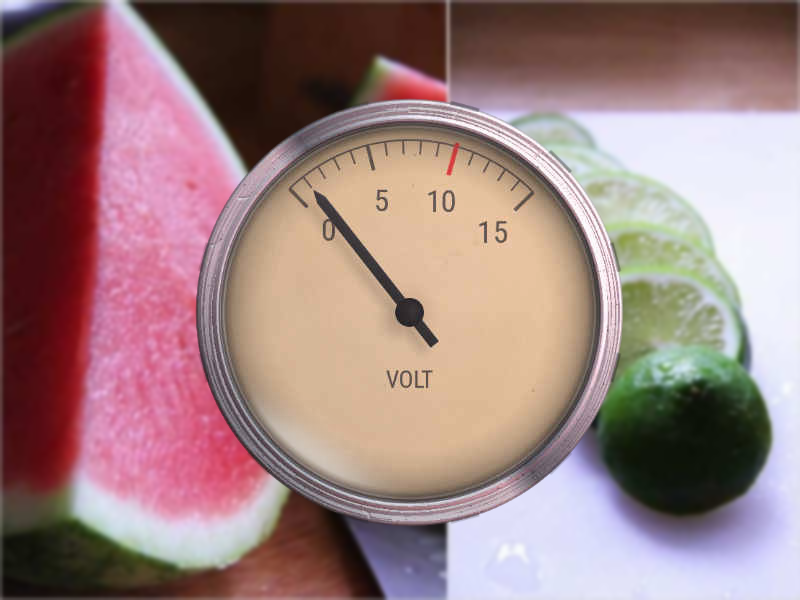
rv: V 1
